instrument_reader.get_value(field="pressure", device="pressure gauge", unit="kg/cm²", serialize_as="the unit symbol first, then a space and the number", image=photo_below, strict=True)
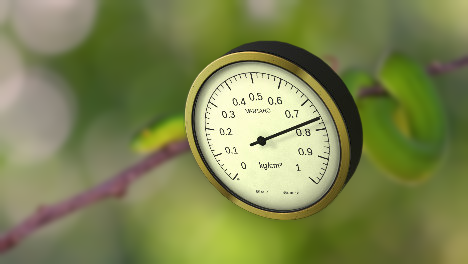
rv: kg/cm² 0.76
